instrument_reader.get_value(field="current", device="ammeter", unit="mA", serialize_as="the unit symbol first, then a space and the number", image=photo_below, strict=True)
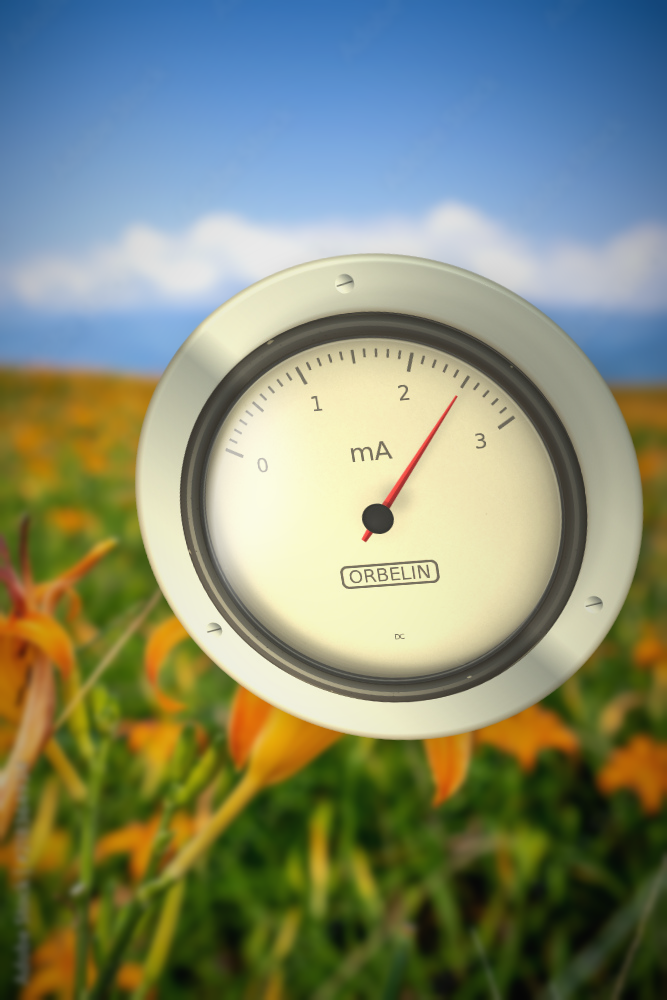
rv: mA 2.5
